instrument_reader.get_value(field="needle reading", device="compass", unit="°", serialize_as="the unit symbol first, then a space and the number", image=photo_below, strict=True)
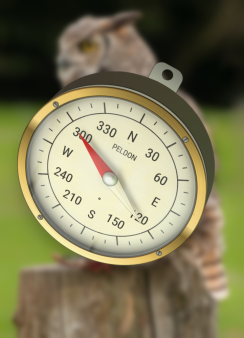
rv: ° 300
